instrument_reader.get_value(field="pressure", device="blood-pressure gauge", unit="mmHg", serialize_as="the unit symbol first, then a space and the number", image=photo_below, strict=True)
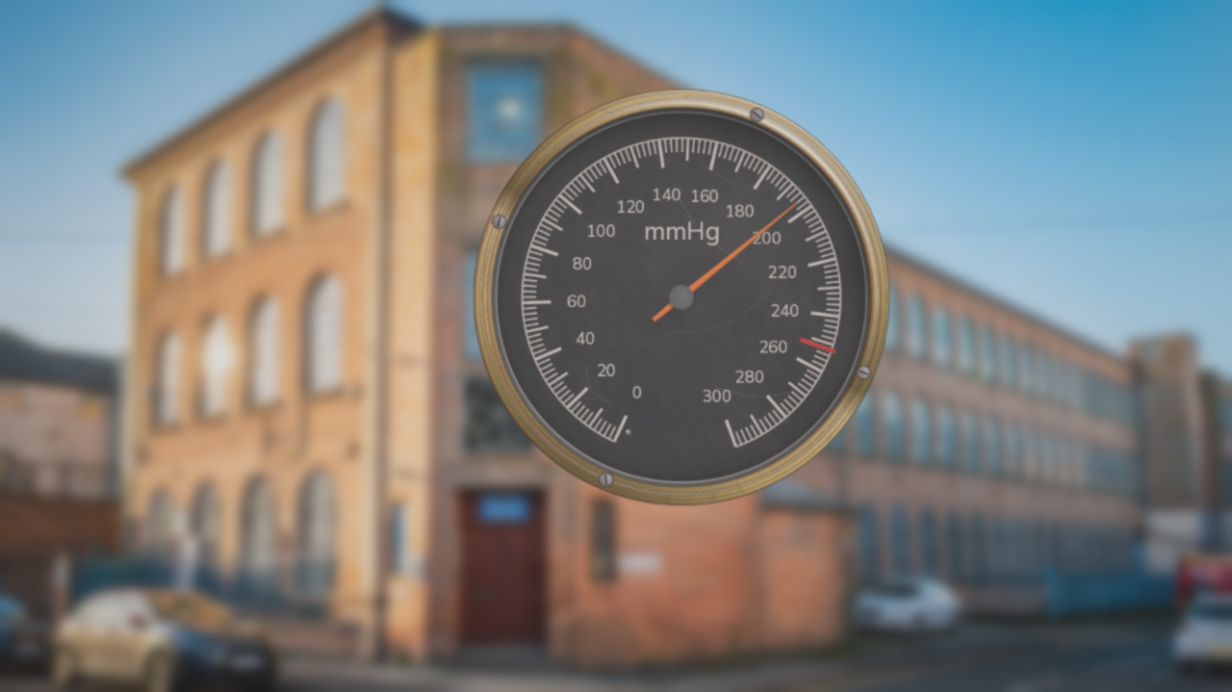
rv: mmHg 196
